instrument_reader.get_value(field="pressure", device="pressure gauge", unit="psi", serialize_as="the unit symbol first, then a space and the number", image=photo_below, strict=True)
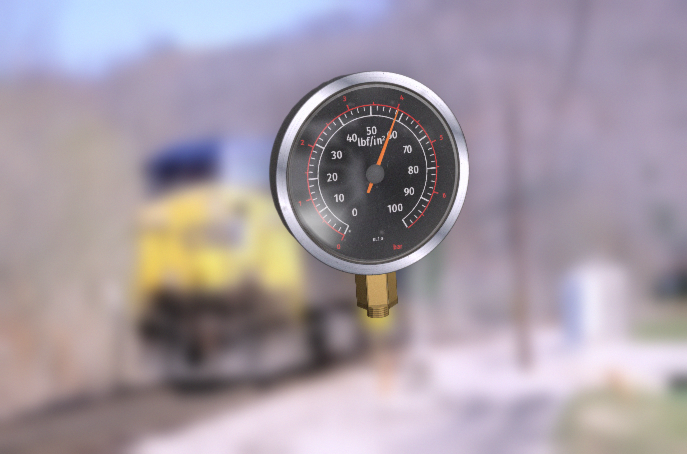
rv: psi 58
